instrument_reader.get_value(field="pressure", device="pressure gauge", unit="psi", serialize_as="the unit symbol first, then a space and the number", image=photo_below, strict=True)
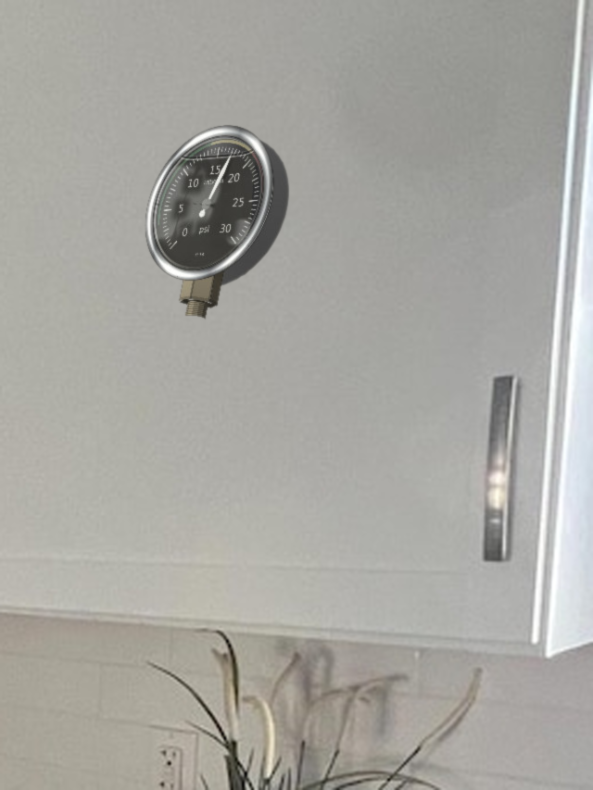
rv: psi 17.5
